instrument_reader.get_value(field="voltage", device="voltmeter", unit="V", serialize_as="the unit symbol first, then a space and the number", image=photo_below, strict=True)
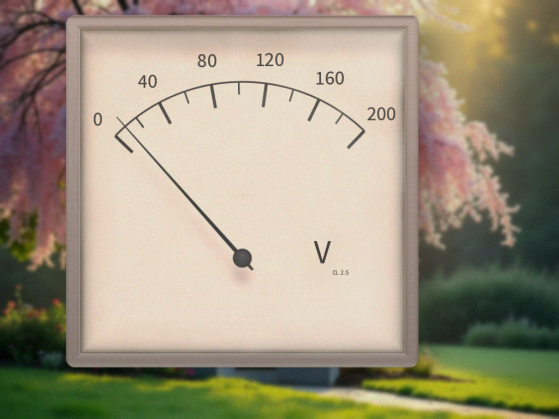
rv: V 10
